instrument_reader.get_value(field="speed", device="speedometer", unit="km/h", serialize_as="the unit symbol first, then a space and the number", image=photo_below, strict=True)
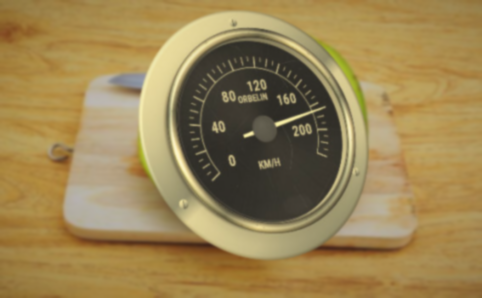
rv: km/h 185
